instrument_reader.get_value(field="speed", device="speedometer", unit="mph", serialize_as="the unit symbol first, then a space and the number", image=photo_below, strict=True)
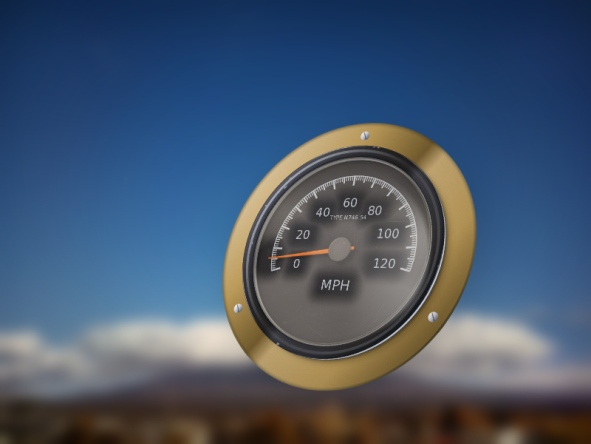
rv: mph 5
